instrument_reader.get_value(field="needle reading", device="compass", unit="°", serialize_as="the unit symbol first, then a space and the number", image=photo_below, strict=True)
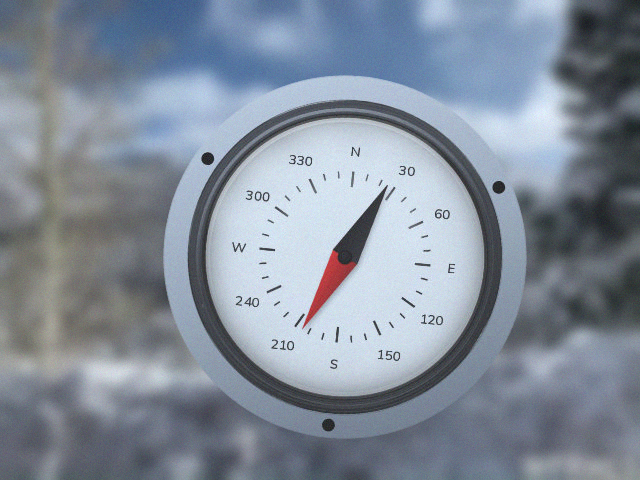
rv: ° 205
